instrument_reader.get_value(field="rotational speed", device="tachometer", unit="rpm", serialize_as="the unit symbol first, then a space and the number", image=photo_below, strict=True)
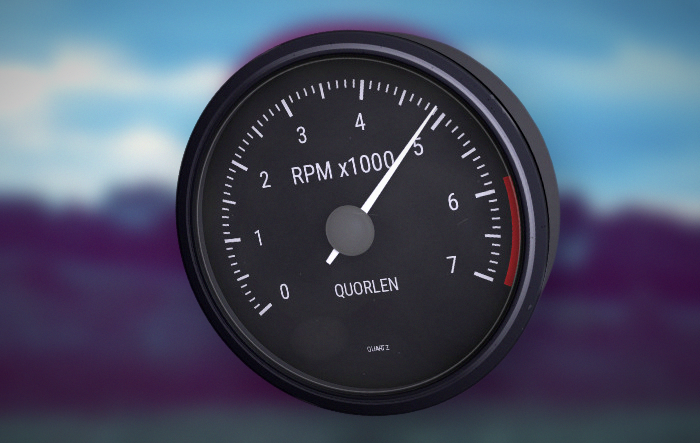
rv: rpm 4900
